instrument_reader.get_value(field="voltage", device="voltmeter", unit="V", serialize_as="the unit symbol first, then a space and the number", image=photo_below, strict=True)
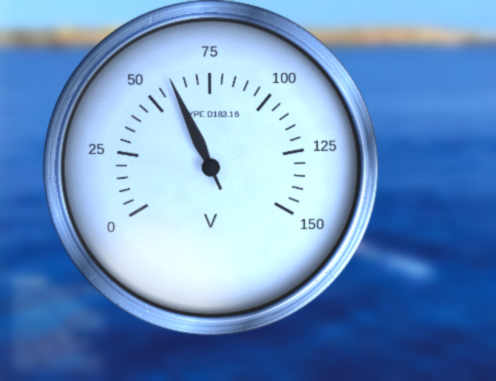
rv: V 60
